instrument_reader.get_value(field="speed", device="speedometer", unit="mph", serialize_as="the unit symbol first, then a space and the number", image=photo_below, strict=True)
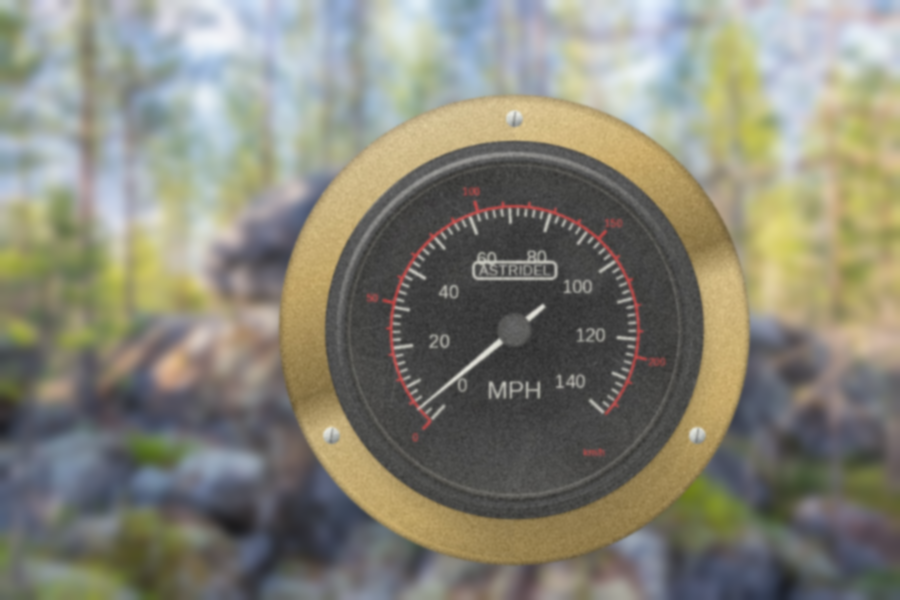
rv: mph 4
